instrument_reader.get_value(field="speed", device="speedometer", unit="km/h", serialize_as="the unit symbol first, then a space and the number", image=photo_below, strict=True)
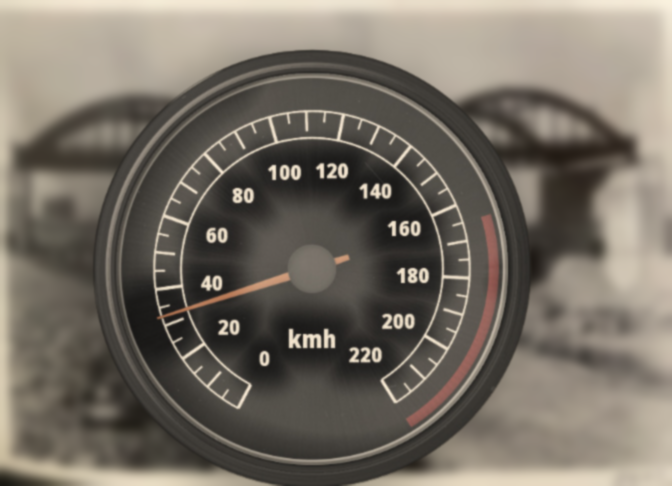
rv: km/h 32.5
